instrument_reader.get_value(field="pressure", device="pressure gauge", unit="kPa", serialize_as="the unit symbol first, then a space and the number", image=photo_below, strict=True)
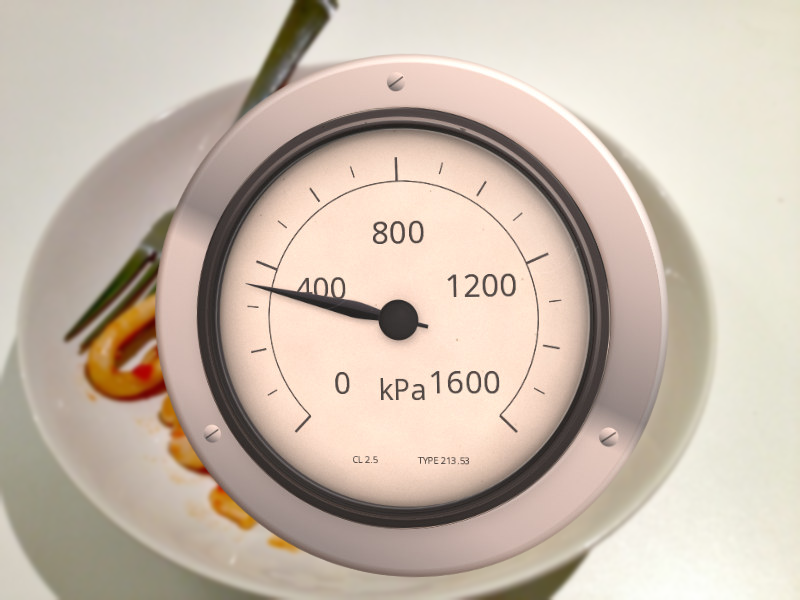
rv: kPa 350
